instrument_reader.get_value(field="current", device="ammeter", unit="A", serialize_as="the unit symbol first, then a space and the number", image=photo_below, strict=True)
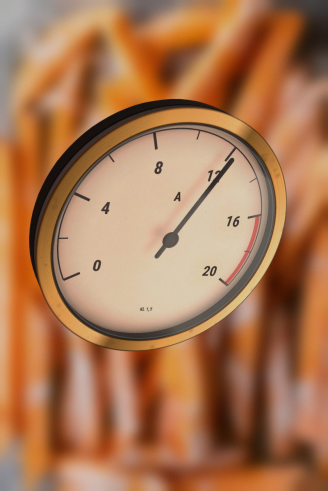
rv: A 12
